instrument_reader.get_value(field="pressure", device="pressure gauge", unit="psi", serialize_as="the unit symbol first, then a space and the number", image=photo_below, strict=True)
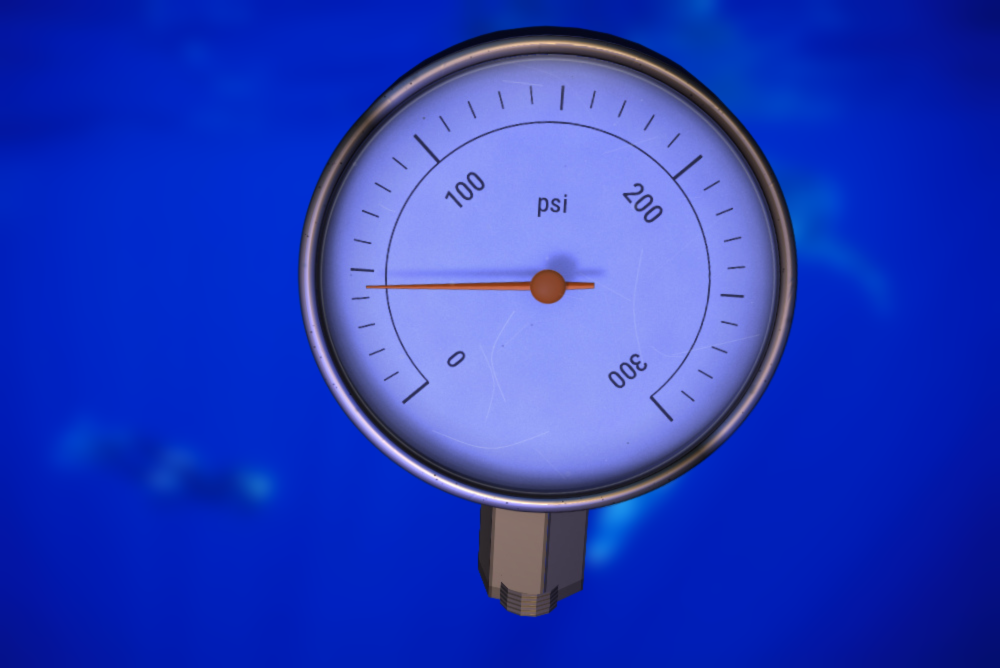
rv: psi 45
